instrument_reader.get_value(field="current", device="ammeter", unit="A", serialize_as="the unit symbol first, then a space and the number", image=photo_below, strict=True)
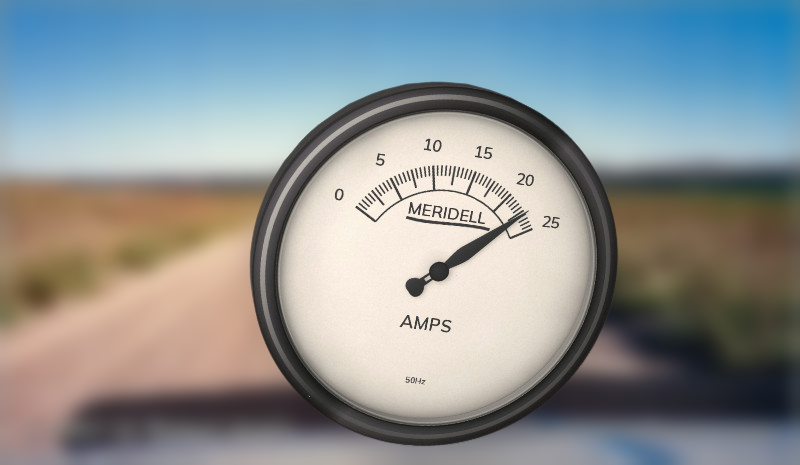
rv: A 22.5
